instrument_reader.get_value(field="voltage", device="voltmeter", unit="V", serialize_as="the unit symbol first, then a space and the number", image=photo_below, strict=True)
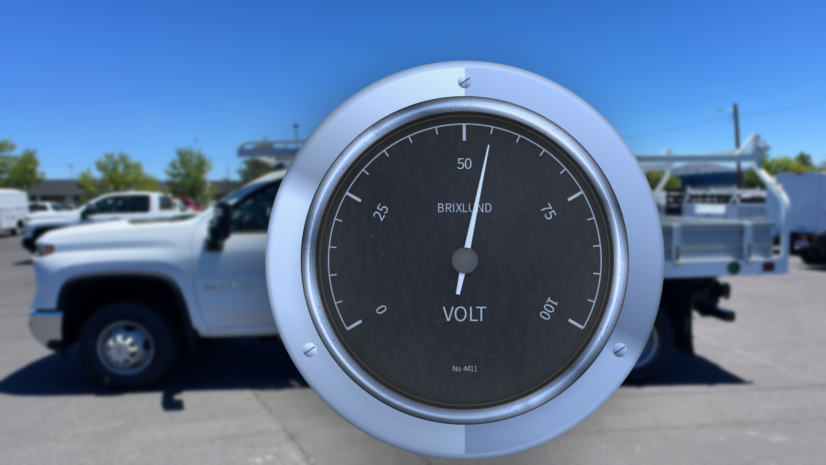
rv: V 55
